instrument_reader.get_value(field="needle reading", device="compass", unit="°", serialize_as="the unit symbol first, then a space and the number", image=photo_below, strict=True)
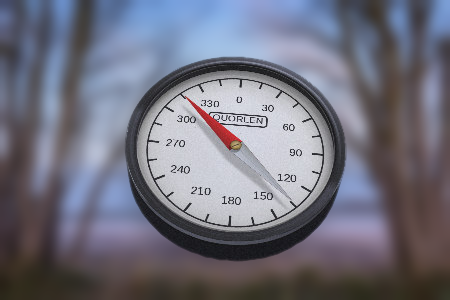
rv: ° 315
